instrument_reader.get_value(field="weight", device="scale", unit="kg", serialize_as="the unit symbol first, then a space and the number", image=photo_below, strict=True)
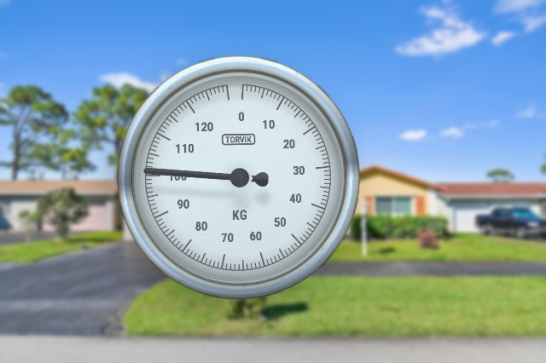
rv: kg 101
